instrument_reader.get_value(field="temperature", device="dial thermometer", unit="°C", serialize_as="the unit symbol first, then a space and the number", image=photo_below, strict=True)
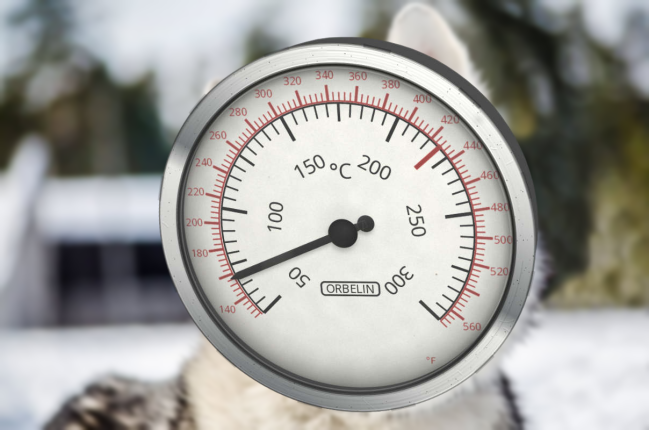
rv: °C 70
